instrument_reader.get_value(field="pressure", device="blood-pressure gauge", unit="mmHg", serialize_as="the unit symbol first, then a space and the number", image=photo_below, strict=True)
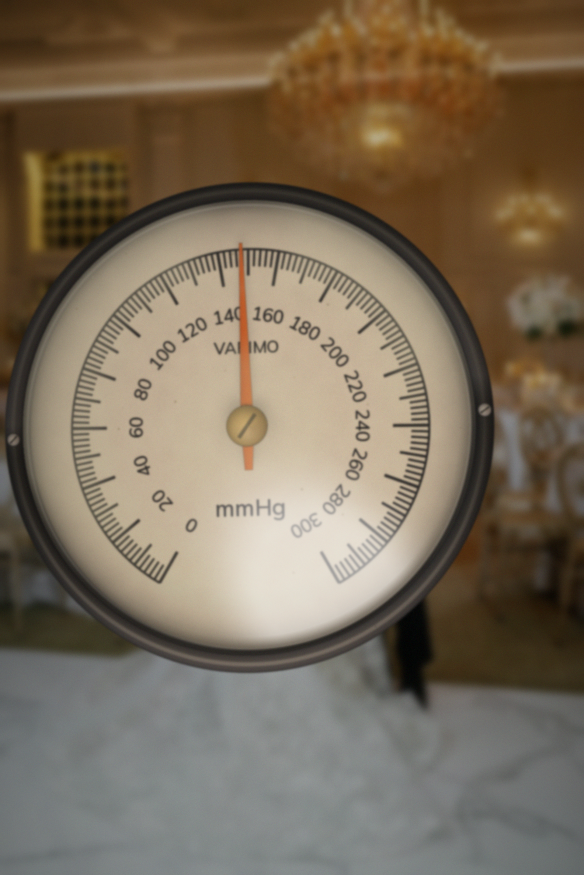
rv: mmHg 148
